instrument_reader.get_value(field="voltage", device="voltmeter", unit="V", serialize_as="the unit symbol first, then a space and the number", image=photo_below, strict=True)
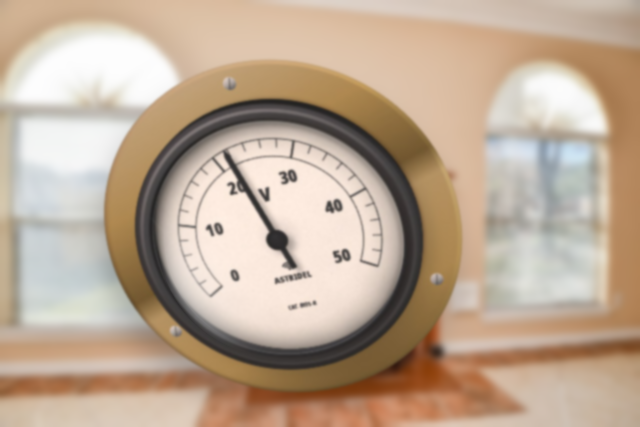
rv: V 22
